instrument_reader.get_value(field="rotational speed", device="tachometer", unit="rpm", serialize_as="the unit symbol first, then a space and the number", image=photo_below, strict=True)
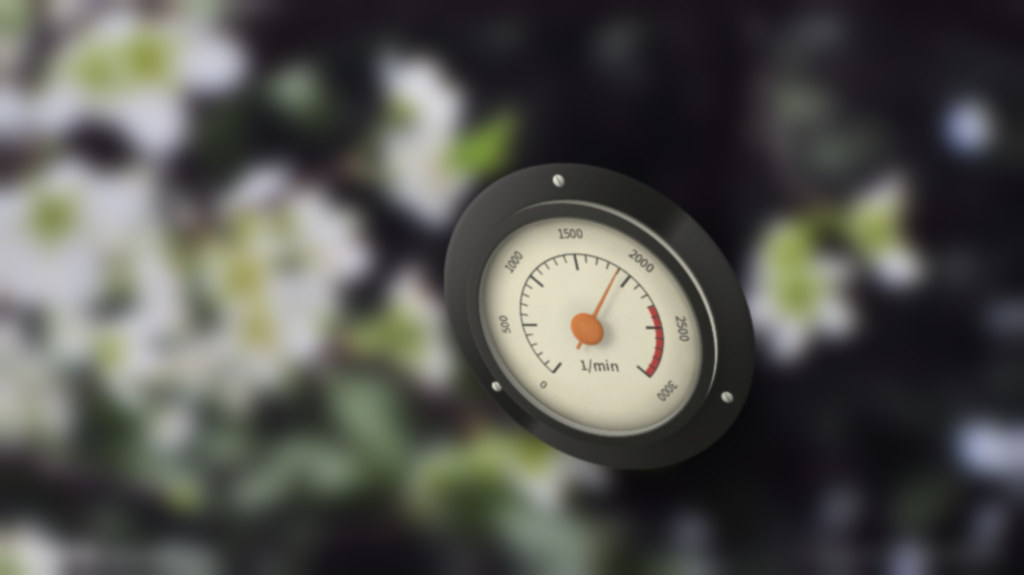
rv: rpm 1900
